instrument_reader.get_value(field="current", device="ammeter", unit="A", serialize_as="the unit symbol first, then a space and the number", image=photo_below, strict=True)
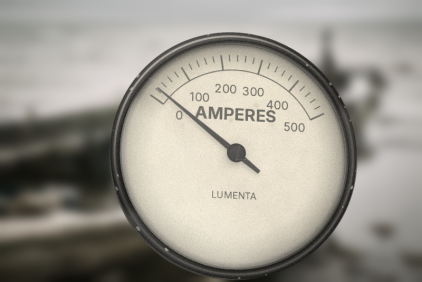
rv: A 20
